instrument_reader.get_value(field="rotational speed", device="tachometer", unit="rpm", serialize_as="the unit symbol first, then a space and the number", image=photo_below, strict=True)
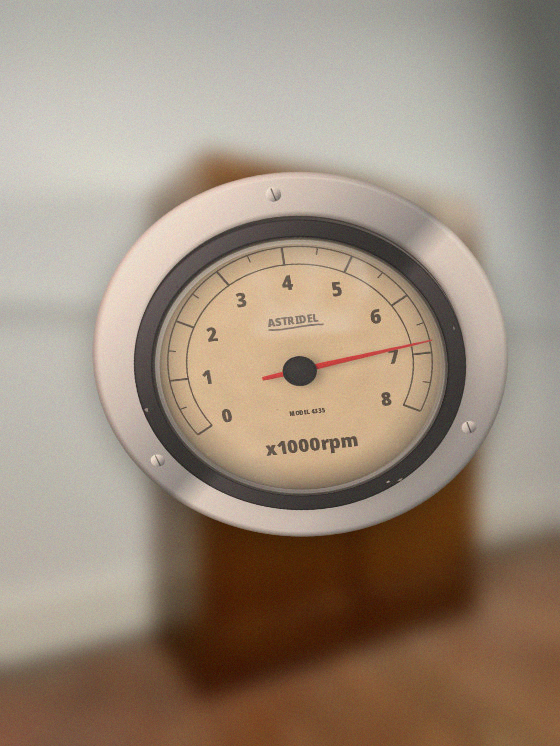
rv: rpm 6750
